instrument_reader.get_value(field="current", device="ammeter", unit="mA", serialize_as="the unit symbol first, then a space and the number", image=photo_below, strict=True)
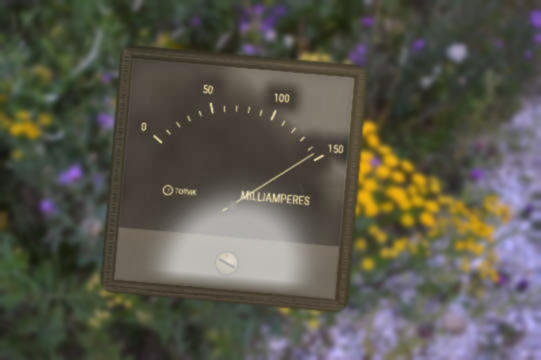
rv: mA 145
